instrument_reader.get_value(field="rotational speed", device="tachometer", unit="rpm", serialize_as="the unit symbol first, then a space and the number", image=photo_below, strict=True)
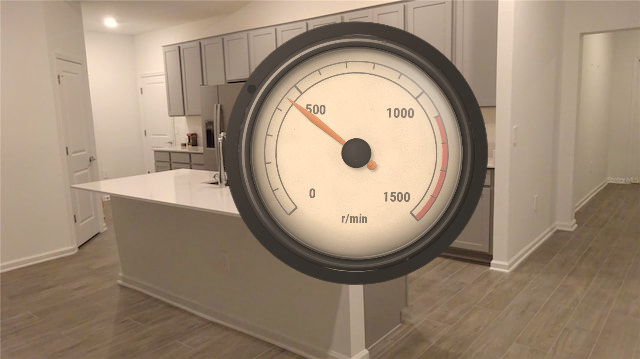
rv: rpm 450
